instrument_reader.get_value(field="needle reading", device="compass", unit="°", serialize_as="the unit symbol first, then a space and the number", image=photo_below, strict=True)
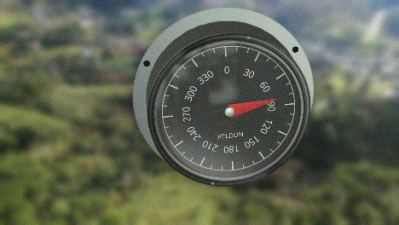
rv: ° 80
